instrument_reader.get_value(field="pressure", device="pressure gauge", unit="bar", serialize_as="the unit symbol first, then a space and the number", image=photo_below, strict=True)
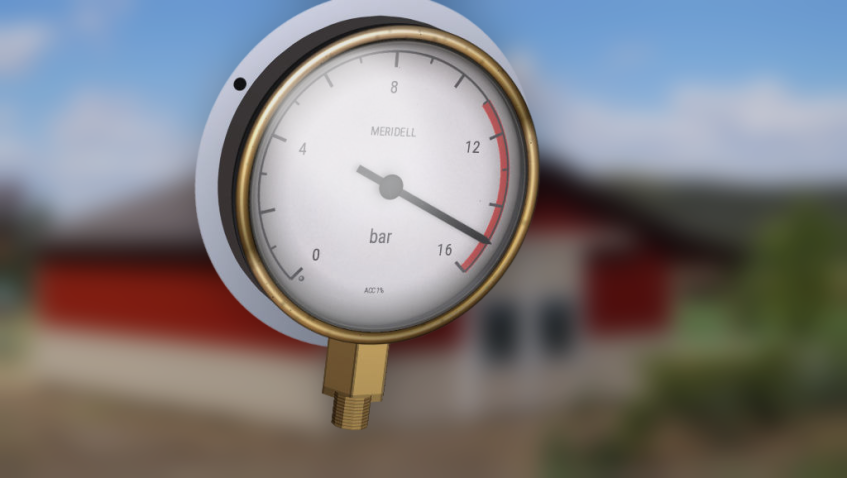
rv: bar 15
